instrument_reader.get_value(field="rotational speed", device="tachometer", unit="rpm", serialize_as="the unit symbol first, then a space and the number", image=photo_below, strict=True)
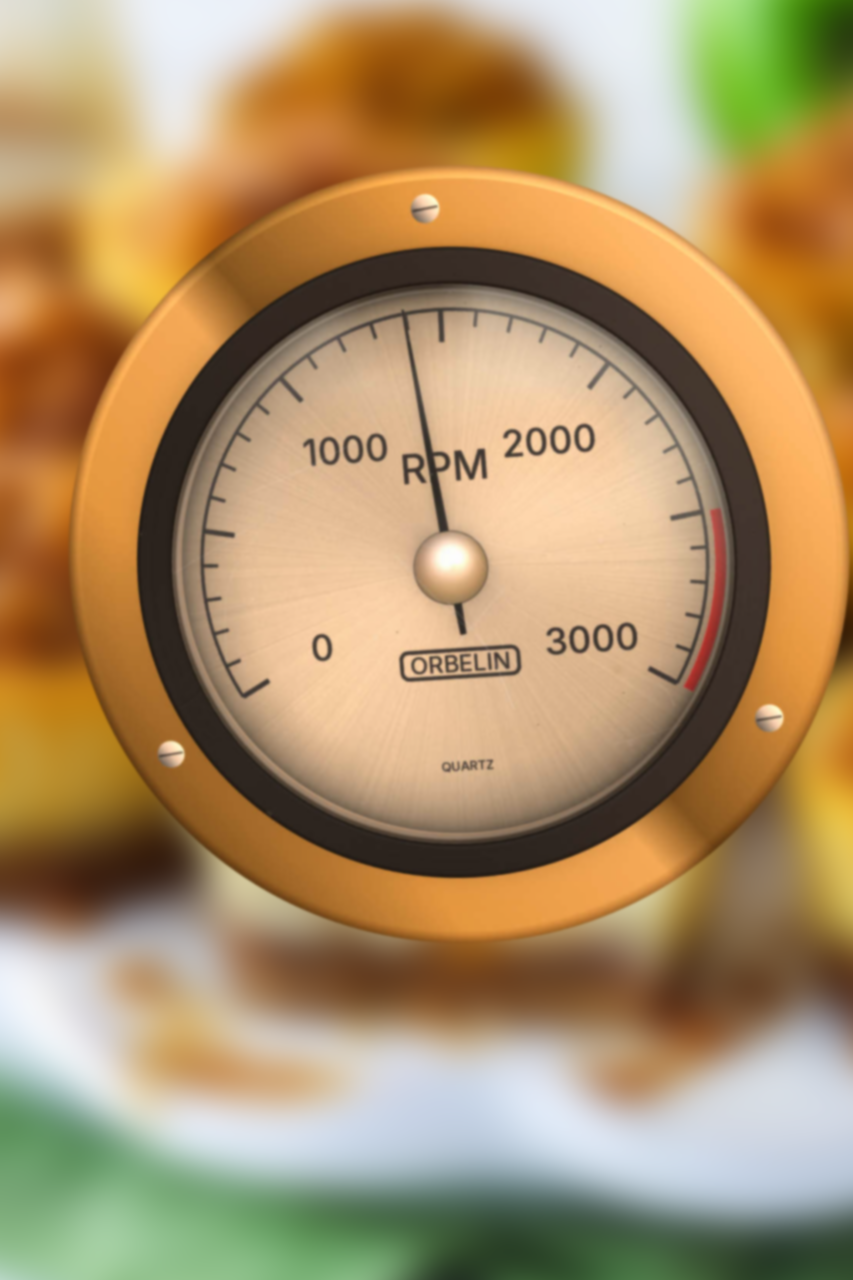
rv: rpm 1400
